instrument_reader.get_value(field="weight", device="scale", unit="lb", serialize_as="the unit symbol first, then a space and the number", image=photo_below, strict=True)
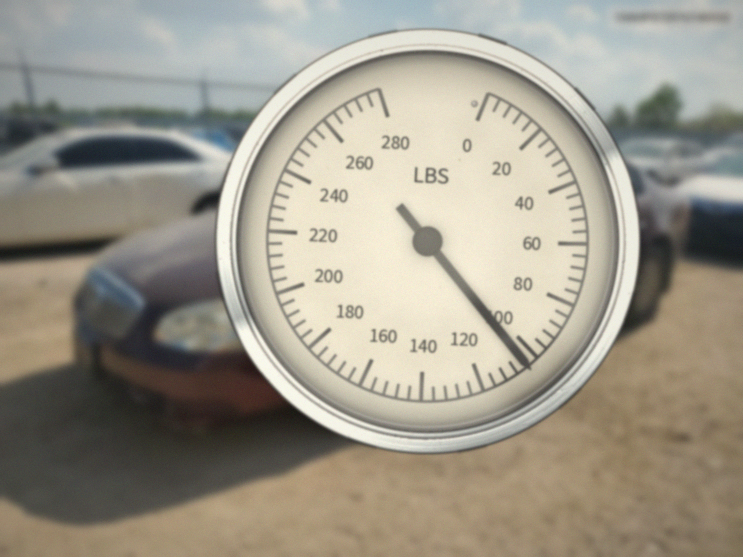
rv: lb 104
